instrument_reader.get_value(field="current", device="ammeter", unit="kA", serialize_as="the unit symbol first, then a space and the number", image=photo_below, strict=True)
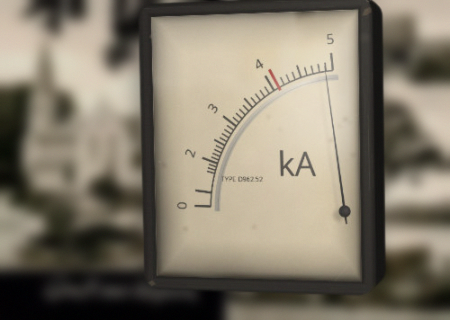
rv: kA 4.9
